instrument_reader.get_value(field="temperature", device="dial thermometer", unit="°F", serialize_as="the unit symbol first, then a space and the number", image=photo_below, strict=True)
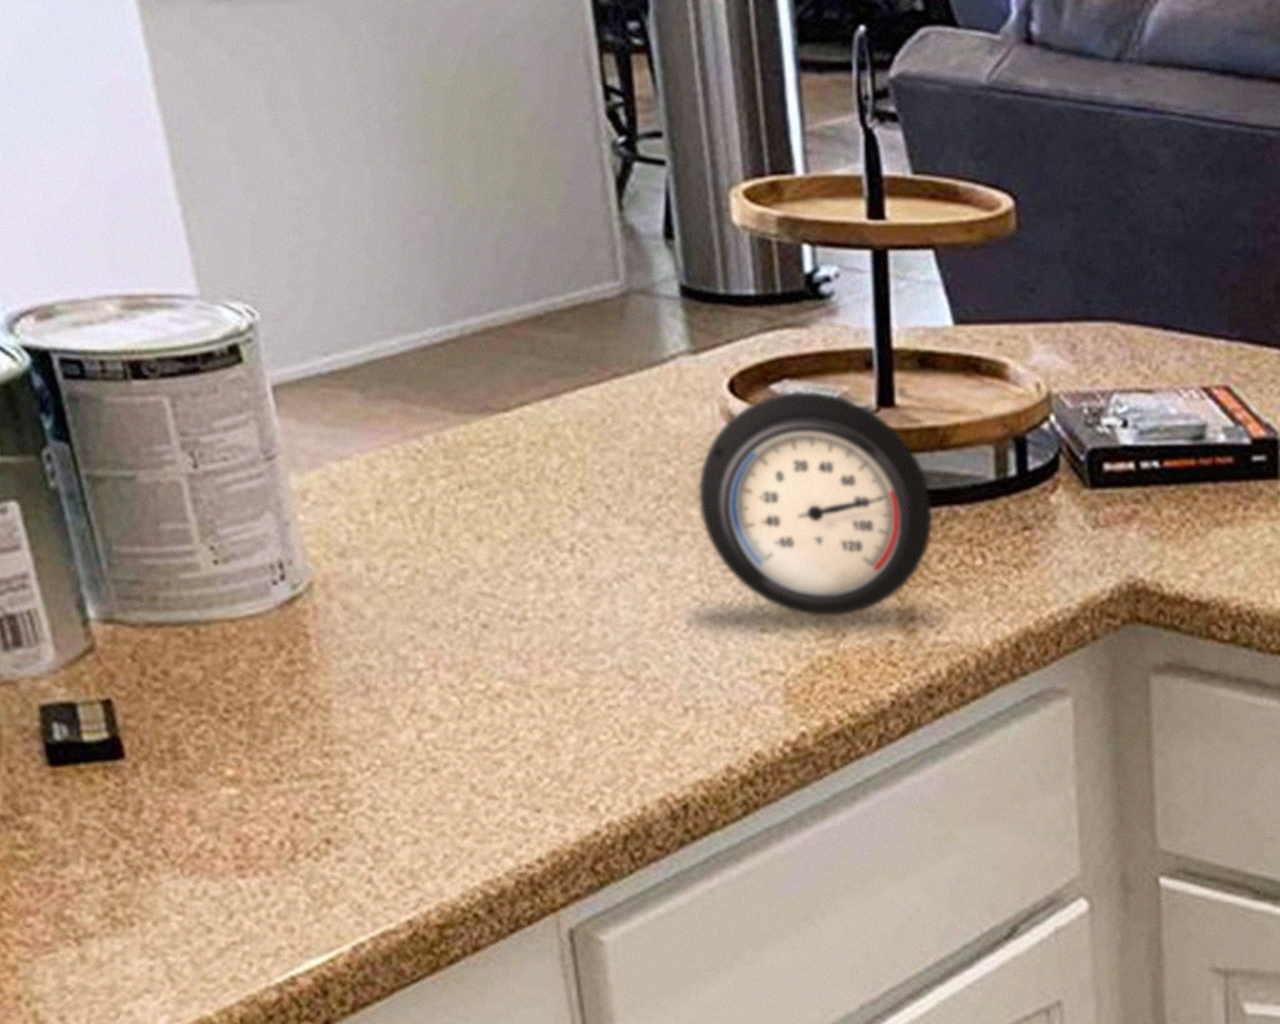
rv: °F 80
